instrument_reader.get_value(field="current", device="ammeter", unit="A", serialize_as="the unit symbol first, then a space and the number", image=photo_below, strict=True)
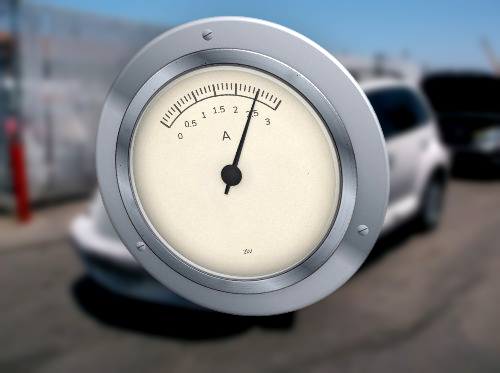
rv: A 2.5
